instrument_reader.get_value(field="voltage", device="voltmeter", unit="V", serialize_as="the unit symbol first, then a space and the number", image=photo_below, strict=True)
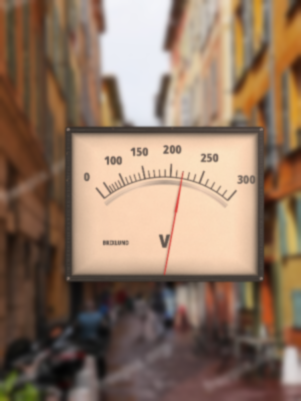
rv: V 220
